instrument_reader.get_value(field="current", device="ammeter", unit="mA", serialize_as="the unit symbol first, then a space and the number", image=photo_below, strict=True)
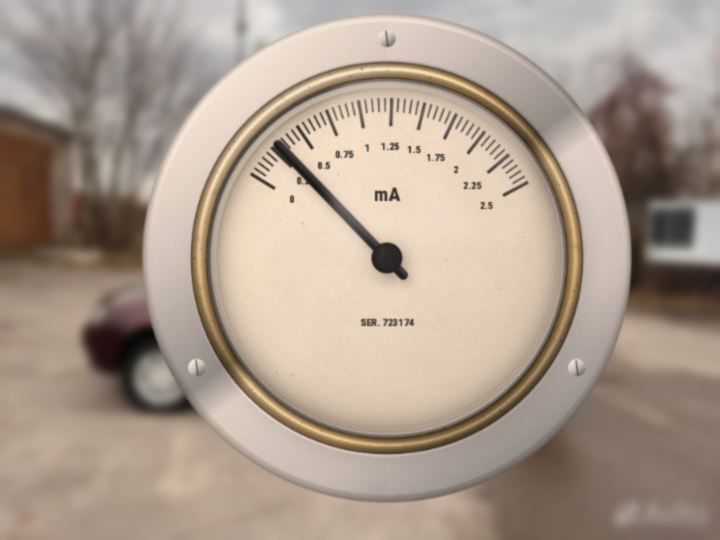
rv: mA 0.3
